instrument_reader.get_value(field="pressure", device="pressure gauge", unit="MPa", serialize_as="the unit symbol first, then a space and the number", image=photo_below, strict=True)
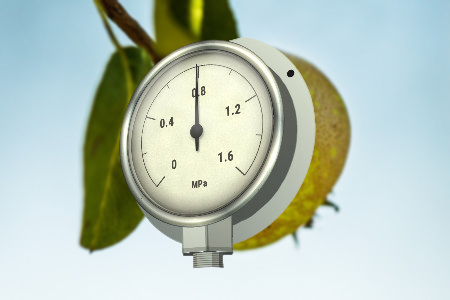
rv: MPa 0.8
